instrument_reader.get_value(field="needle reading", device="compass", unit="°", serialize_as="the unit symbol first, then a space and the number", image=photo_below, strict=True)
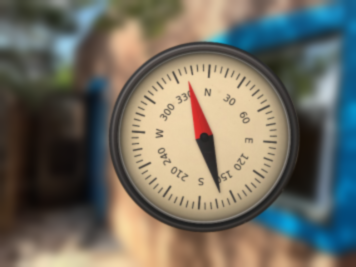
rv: ° 340
